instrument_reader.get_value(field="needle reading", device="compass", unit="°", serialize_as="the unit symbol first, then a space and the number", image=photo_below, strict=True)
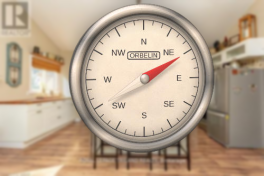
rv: ° 60
